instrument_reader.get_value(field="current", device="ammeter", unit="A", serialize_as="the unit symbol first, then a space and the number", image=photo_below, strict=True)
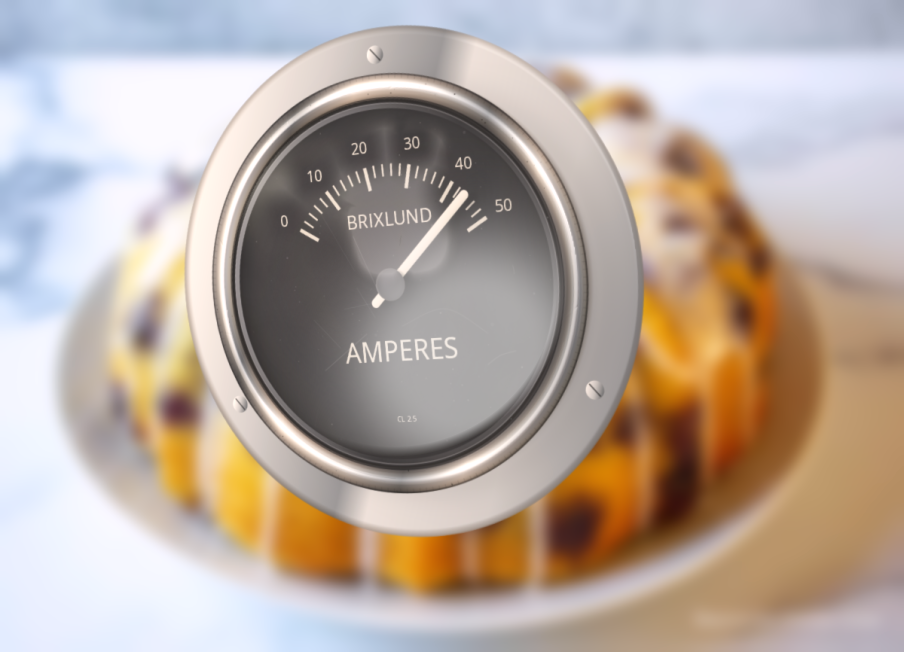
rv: A 44
